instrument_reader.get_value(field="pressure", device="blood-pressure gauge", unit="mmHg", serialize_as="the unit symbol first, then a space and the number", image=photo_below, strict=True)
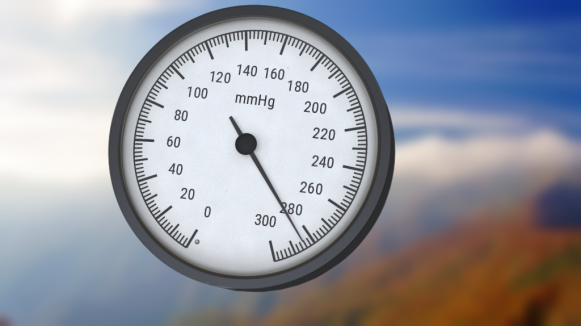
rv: mmHg 284
